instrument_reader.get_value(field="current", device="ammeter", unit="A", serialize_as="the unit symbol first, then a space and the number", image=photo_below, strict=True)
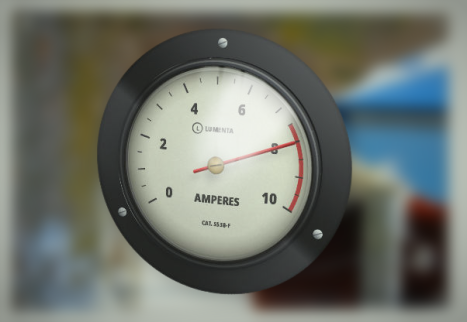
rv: A 8
